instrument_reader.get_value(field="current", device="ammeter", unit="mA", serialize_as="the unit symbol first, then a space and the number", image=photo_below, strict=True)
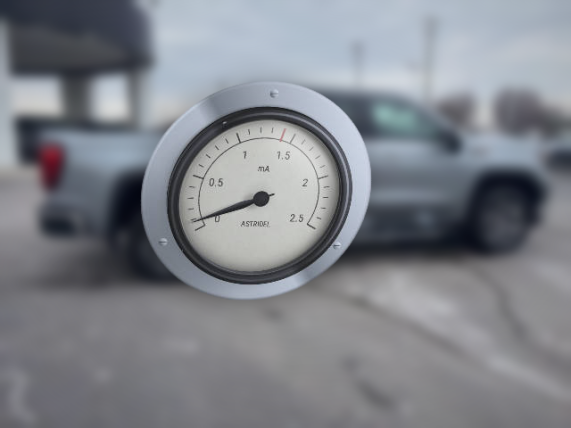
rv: mA 0.1
